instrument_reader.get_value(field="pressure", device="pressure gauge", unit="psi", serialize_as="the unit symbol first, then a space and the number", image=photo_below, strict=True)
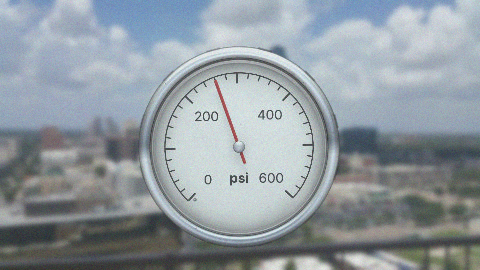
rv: psi 260
